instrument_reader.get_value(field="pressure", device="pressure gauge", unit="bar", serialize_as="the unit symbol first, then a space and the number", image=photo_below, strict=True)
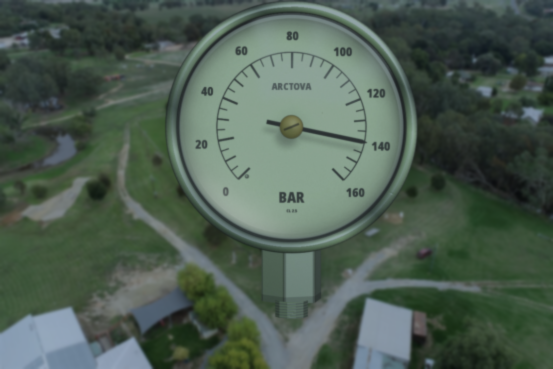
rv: bar 140
